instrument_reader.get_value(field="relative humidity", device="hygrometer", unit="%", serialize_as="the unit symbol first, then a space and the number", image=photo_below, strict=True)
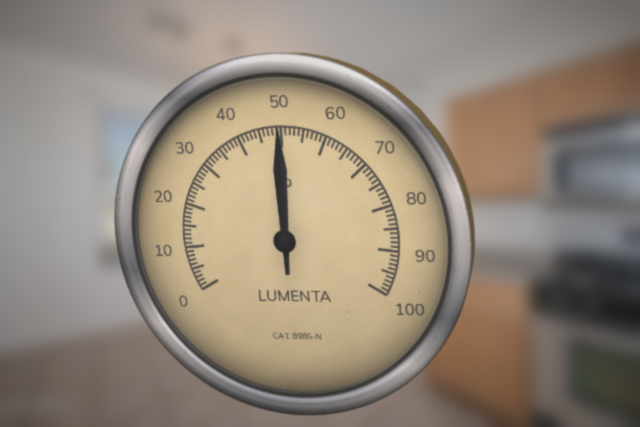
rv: % 50
